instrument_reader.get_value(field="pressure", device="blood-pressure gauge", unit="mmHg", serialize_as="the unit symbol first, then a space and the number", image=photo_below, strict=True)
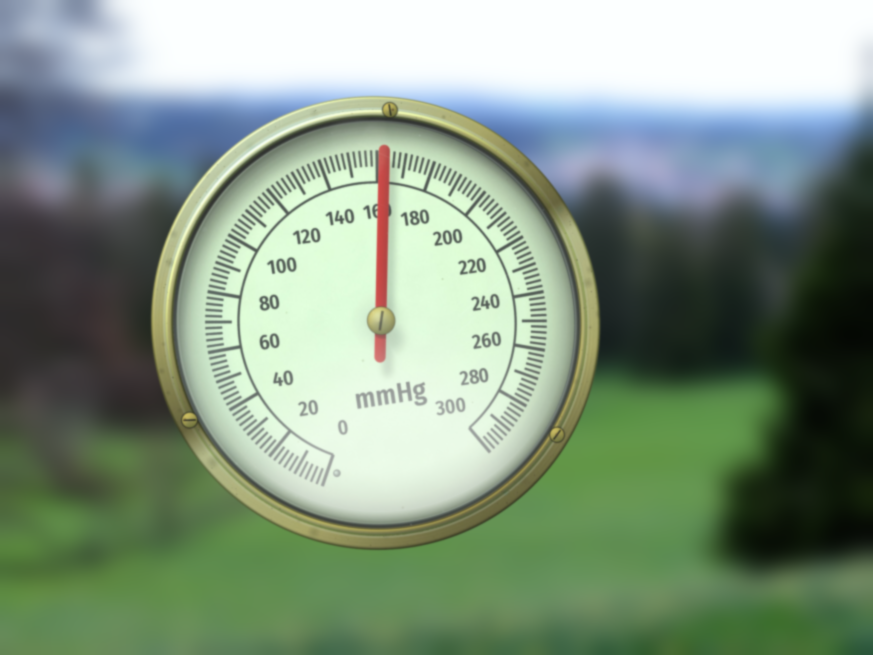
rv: mmHg 162
